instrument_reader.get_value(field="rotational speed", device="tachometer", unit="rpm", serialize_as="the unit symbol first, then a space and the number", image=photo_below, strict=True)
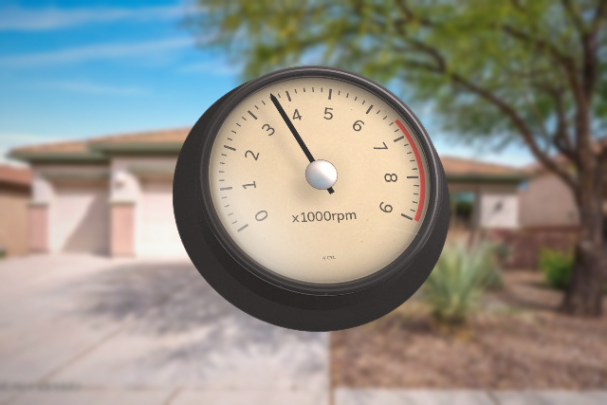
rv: rpm 3600
